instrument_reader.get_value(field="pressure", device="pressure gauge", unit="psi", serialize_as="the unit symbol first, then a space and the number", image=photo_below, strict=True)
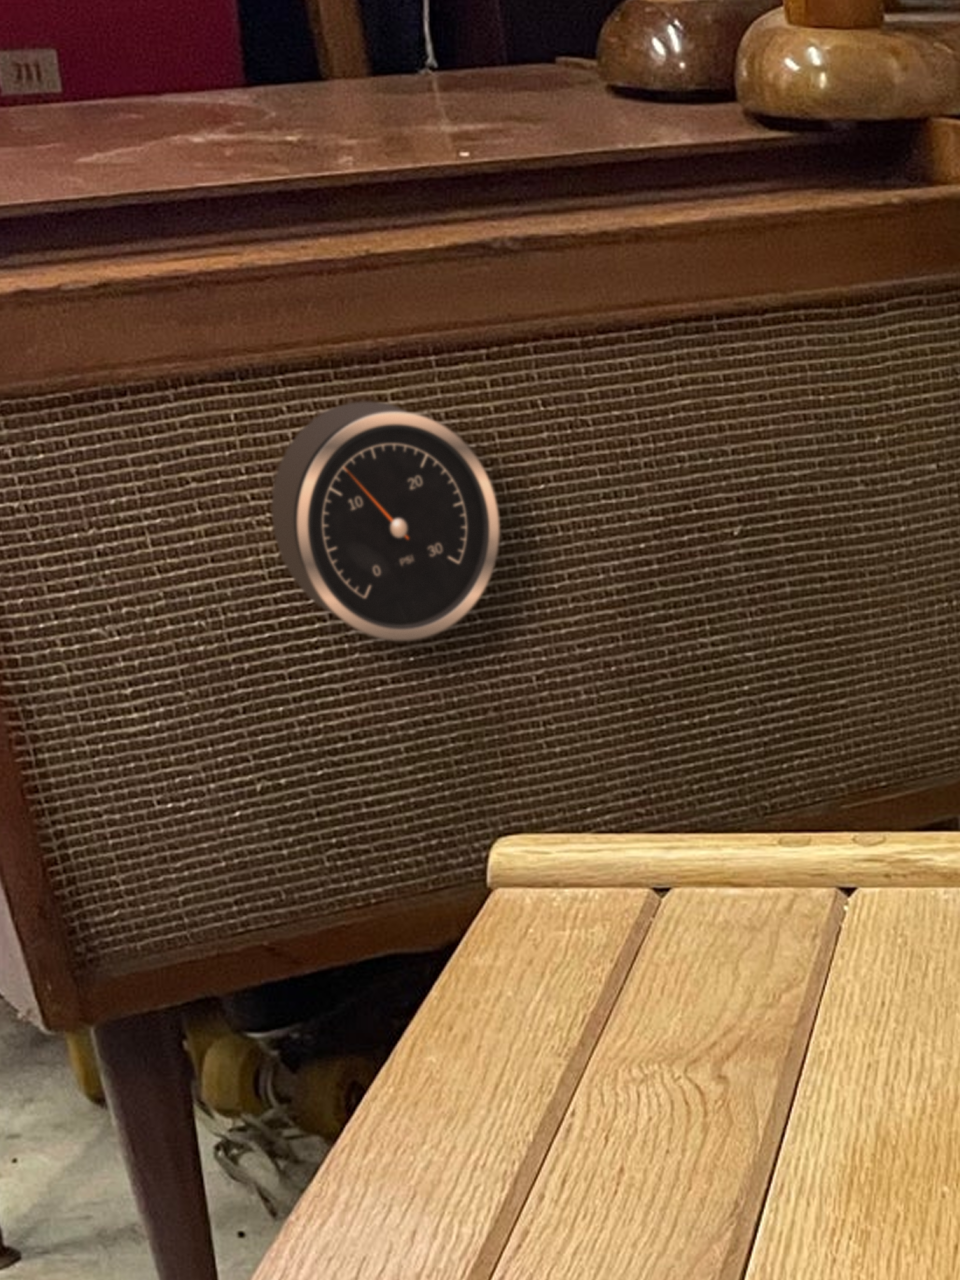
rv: psi 12
